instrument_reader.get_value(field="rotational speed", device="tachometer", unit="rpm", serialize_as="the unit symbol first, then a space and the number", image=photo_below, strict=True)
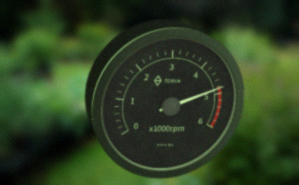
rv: rpm 4800
